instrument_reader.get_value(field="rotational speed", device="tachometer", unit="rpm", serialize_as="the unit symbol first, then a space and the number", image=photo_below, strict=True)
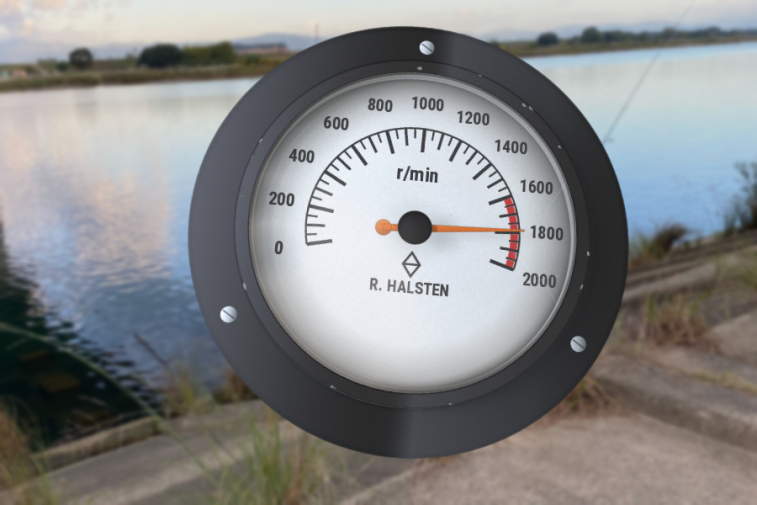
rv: rpm 1800
